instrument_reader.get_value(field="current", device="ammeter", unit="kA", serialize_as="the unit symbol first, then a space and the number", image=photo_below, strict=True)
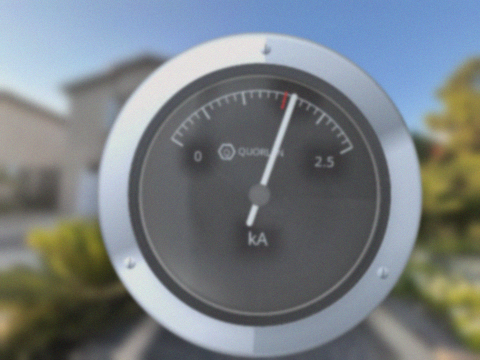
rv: kA 1.6
